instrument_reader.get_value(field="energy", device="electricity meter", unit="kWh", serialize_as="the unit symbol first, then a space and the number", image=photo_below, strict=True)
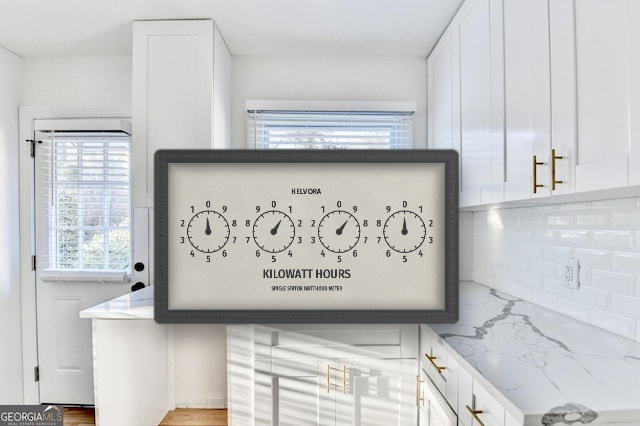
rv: kWh 90
